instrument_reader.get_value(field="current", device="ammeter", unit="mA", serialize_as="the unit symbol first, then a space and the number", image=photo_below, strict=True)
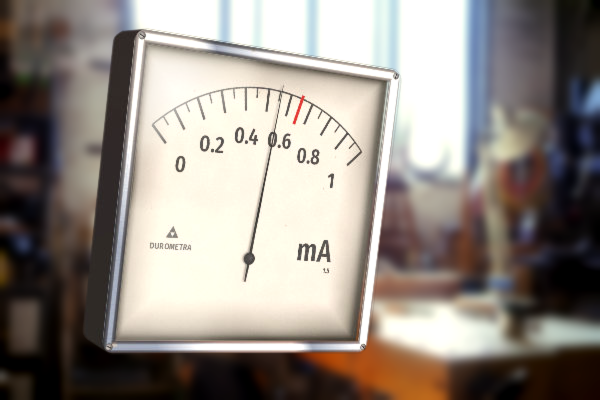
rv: mA 0.55
